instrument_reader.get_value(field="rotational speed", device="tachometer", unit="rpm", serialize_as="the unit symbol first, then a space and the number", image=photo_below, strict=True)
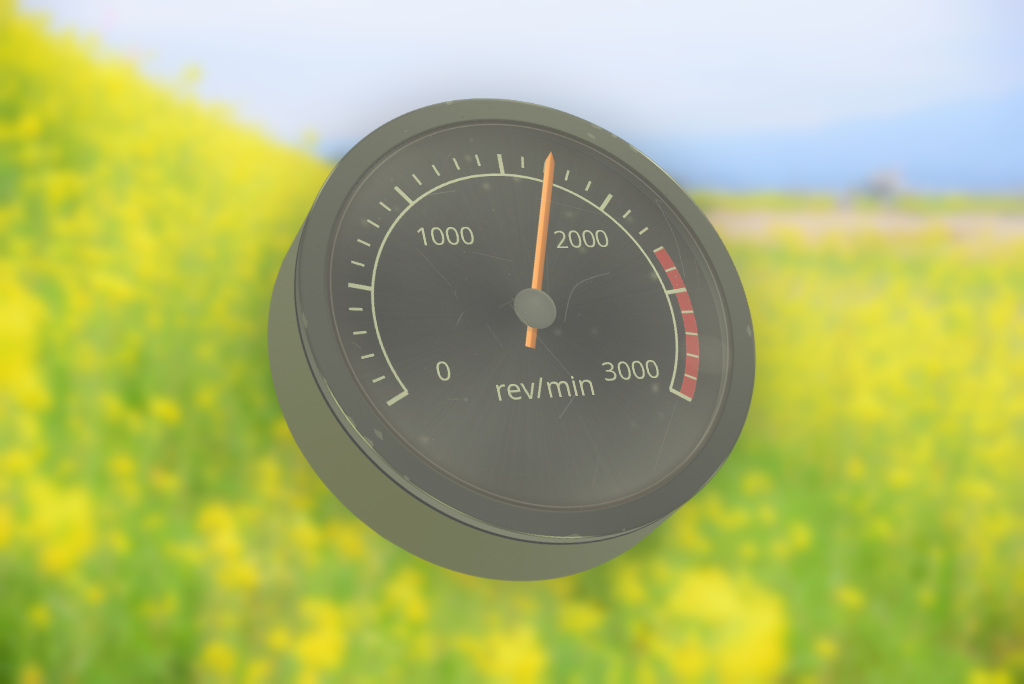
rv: rpm 1700
